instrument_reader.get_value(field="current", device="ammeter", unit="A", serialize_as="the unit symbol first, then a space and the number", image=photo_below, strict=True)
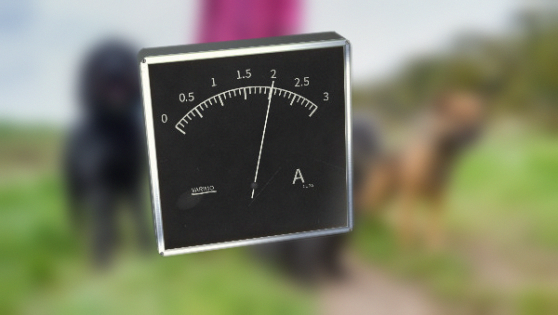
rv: A 2
